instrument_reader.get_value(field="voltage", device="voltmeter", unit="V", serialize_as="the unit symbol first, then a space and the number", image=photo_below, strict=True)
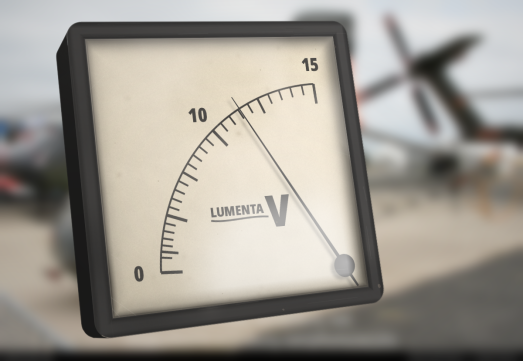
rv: V 11.5
